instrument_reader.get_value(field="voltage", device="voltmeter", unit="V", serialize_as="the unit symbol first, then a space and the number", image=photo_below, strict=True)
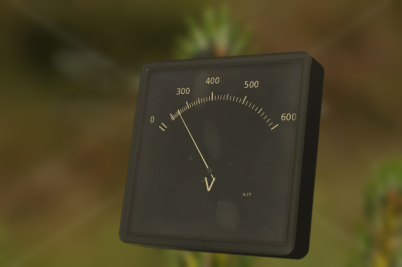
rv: V 250
